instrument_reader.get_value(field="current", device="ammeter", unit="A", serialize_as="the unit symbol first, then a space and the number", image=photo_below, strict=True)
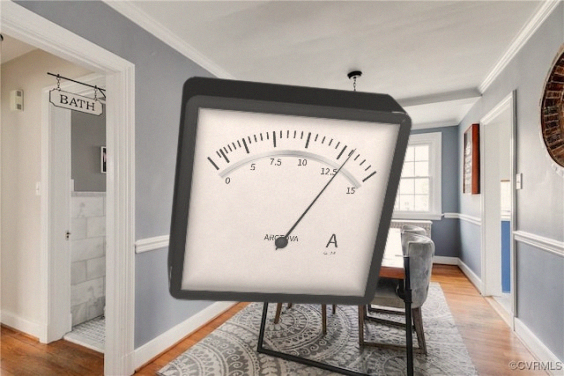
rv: A 13
